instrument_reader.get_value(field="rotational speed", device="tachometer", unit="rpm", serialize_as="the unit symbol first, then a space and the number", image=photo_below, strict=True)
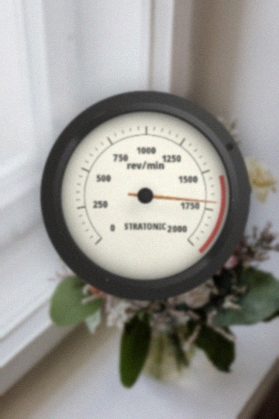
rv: rpm 1700
